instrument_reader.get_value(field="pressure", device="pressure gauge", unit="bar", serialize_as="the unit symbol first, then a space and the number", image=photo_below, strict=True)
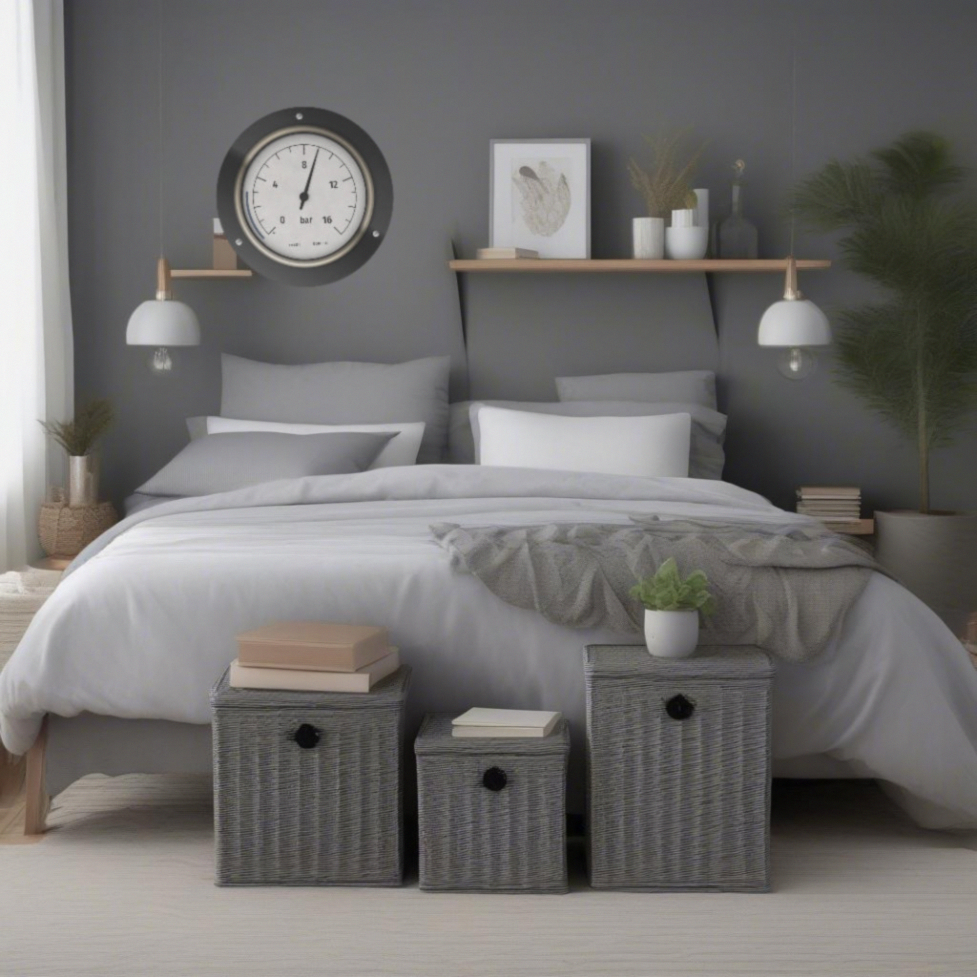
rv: bar 9
